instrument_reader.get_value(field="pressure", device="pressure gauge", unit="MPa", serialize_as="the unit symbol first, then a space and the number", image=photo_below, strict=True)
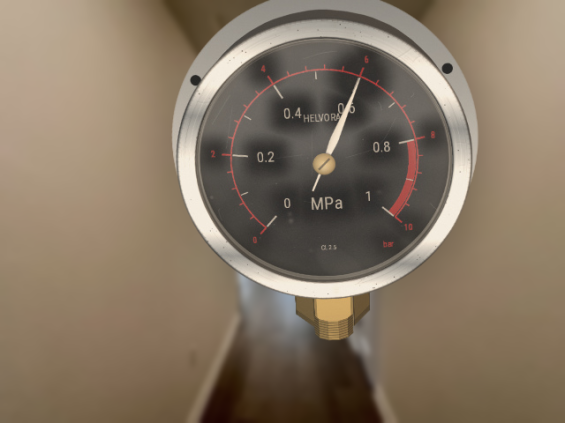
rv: MPa 0.6
